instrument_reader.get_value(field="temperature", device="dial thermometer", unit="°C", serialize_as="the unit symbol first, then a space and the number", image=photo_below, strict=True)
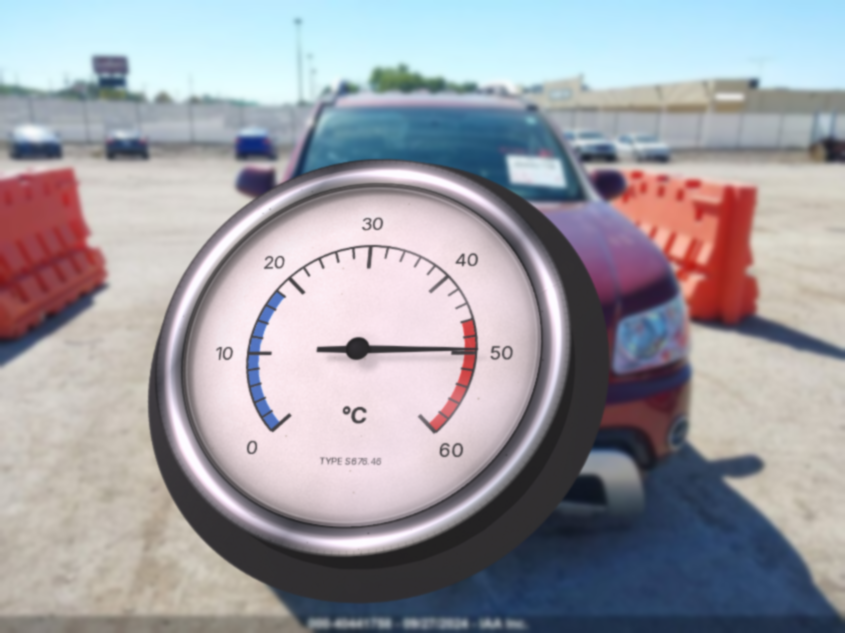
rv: °C 50
